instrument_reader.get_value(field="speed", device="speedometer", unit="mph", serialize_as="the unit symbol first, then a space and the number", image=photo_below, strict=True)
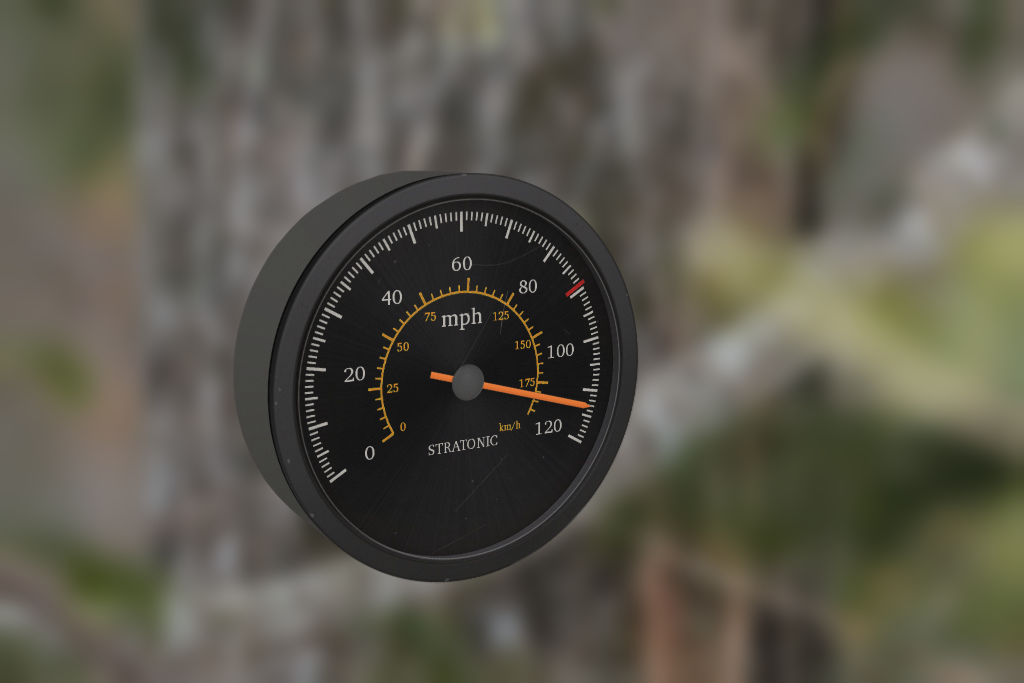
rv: mph 113
